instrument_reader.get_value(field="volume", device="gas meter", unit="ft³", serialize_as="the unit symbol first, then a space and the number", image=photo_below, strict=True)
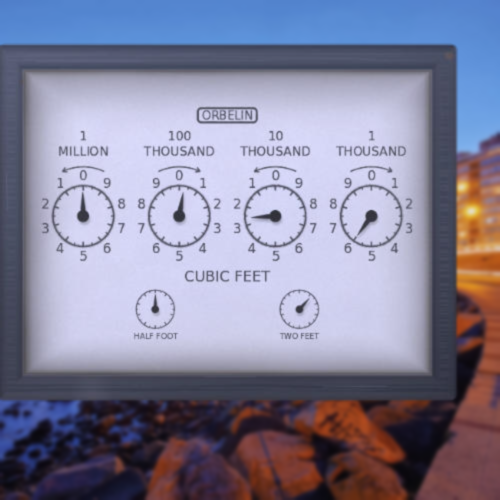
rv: ft³ 2600
